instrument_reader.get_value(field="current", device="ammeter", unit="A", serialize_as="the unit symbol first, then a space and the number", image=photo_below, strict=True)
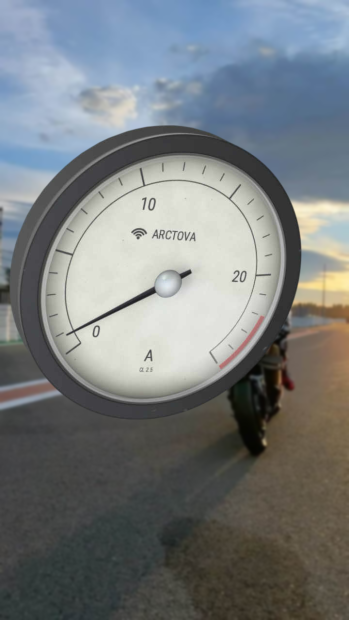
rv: A 1
